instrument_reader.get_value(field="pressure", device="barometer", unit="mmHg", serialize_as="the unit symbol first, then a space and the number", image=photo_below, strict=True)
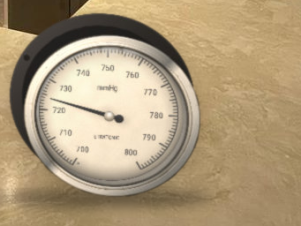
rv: mmHg 725
